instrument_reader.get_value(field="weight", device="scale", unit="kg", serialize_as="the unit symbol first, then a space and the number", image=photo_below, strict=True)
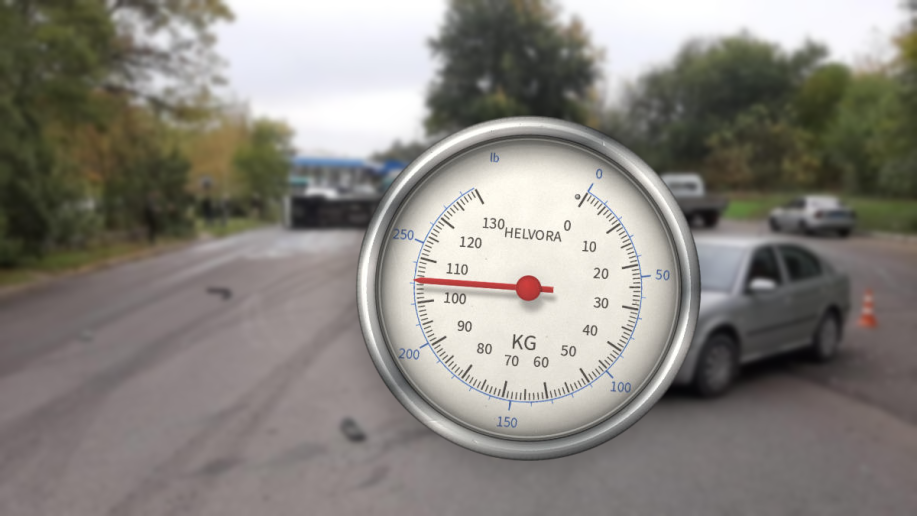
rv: kg 105
